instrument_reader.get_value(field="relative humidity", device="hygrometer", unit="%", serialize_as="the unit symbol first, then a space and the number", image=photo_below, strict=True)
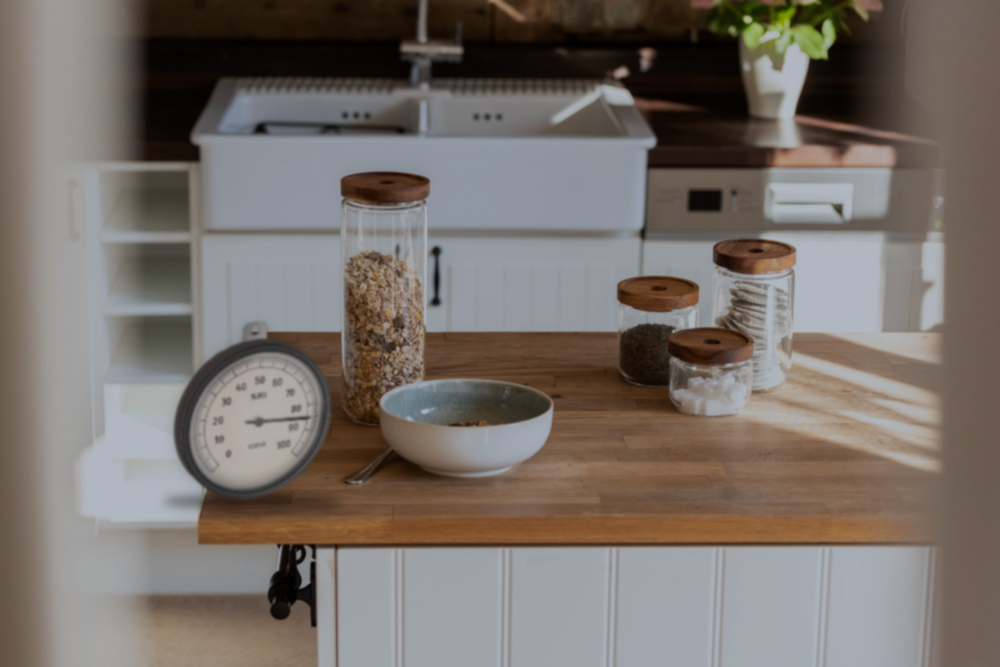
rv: % 85
